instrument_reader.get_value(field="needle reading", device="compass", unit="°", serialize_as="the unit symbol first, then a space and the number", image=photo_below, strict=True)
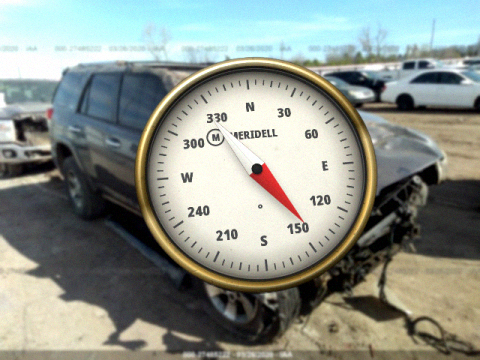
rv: ° 145
